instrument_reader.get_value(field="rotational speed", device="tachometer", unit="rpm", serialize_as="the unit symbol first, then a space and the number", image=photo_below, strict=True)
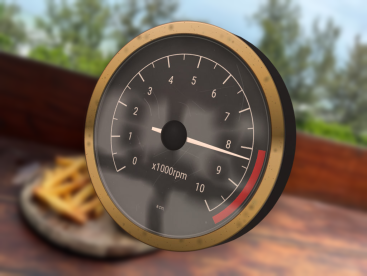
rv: rpm 8250
